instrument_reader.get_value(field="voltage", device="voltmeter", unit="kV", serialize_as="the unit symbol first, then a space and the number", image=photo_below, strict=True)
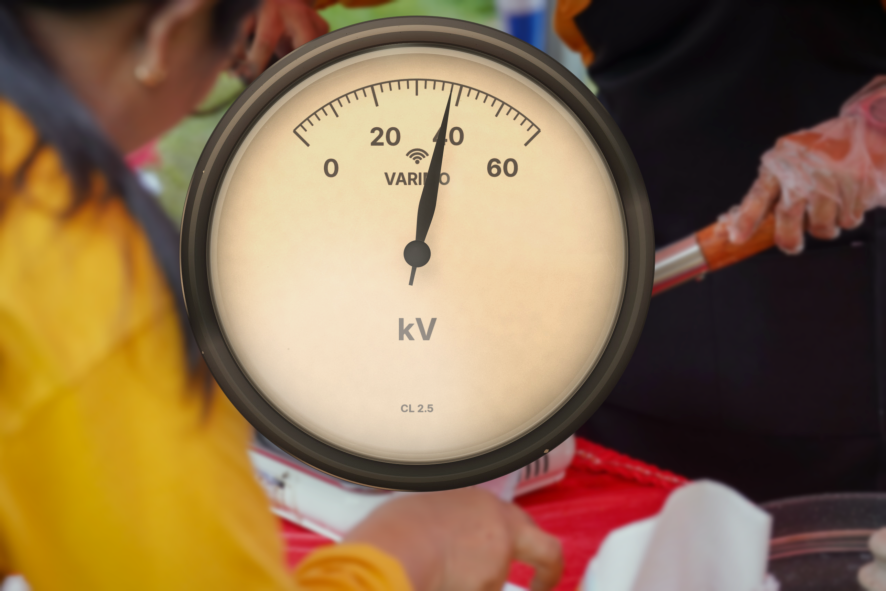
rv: kV 38
